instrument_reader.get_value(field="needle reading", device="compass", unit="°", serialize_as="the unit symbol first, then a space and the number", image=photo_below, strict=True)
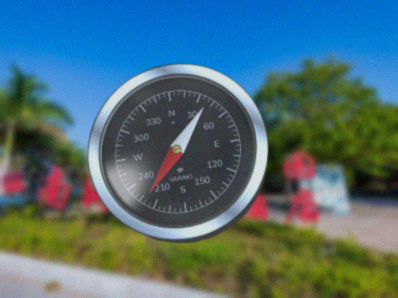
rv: ° 220
